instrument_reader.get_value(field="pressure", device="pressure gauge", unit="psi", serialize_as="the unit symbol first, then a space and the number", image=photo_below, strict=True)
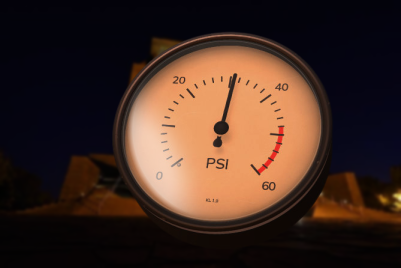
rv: psi 31
